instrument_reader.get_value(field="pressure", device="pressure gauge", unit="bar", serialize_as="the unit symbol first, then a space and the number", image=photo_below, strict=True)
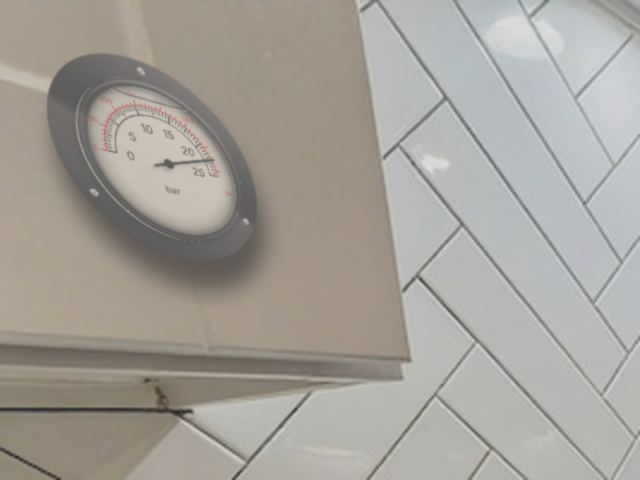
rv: bar 22.5
